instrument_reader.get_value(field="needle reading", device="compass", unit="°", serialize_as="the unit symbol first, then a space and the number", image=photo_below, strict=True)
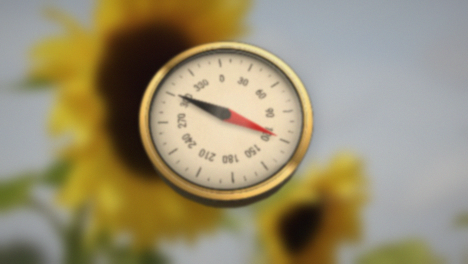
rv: ° 120
